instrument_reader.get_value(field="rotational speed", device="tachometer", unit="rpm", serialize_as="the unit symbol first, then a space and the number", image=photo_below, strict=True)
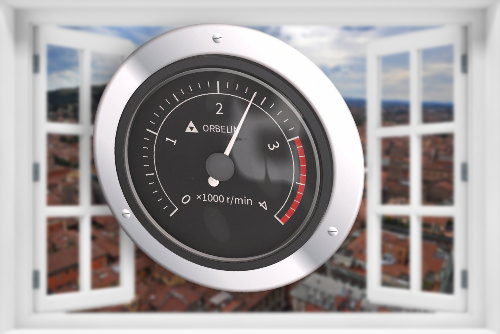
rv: rpm 2400
